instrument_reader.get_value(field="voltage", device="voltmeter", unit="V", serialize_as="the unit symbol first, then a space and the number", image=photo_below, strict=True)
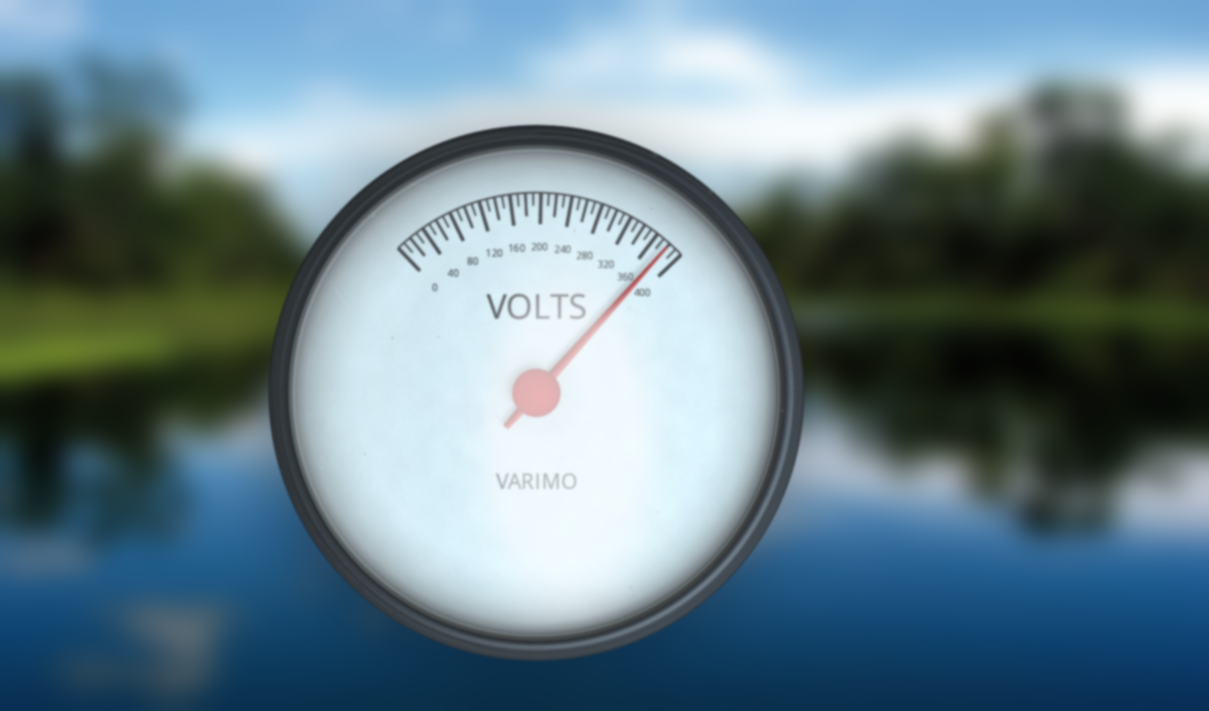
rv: V 380
